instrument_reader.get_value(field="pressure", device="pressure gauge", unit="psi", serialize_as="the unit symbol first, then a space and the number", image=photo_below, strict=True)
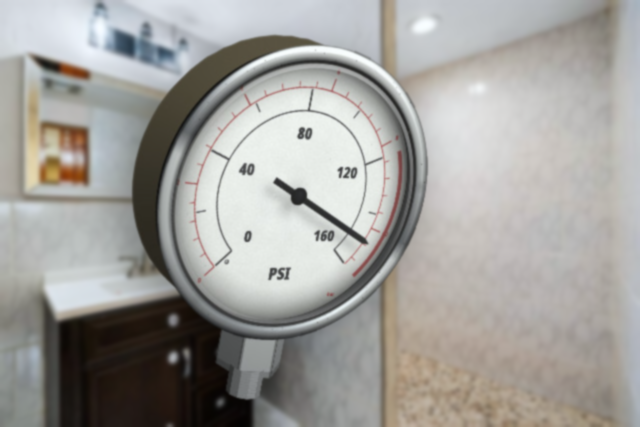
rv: psi 150
